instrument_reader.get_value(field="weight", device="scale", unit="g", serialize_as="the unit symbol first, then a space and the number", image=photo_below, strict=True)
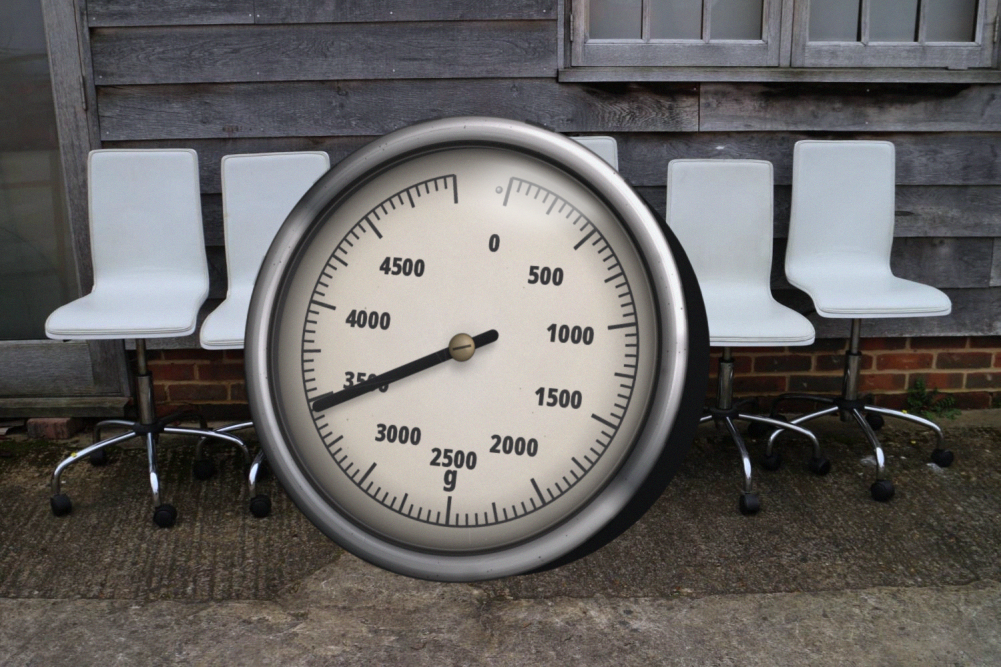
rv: g 3450
